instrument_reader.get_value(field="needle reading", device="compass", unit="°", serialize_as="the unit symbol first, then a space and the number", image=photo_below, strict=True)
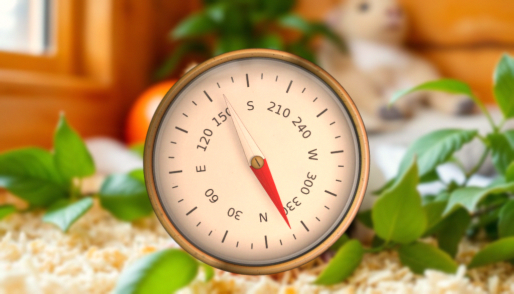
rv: ° 340
